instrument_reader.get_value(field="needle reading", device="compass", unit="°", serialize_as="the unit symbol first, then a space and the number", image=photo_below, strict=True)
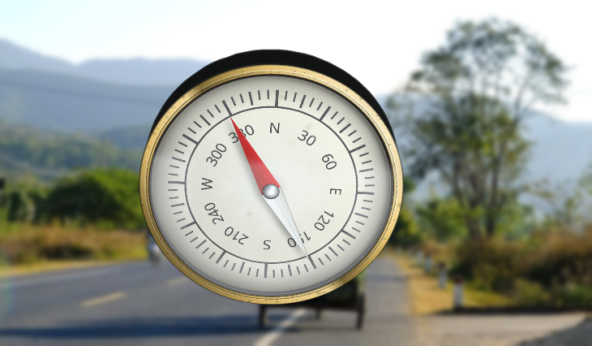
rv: ° 330
